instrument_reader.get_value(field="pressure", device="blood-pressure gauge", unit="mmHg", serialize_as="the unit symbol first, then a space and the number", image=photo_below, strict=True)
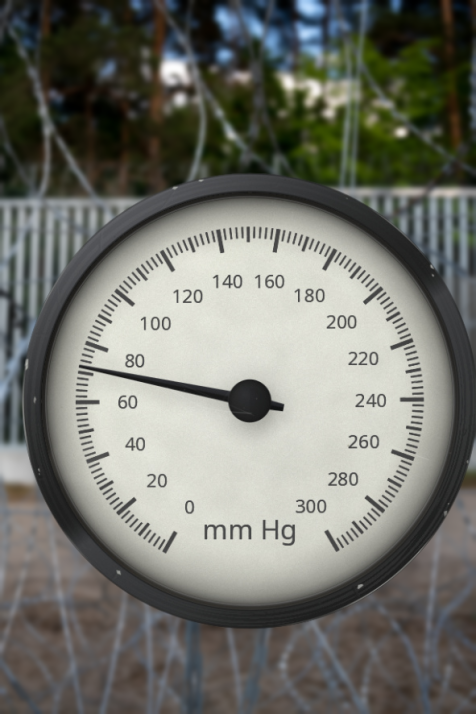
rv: mmHg 72
